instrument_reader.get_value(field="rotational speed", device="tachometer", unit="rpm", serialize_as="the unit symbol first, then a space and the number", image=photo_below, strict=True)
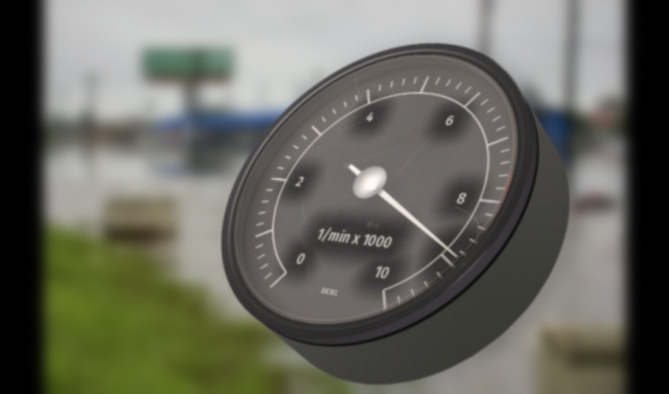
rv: rpm 8900
